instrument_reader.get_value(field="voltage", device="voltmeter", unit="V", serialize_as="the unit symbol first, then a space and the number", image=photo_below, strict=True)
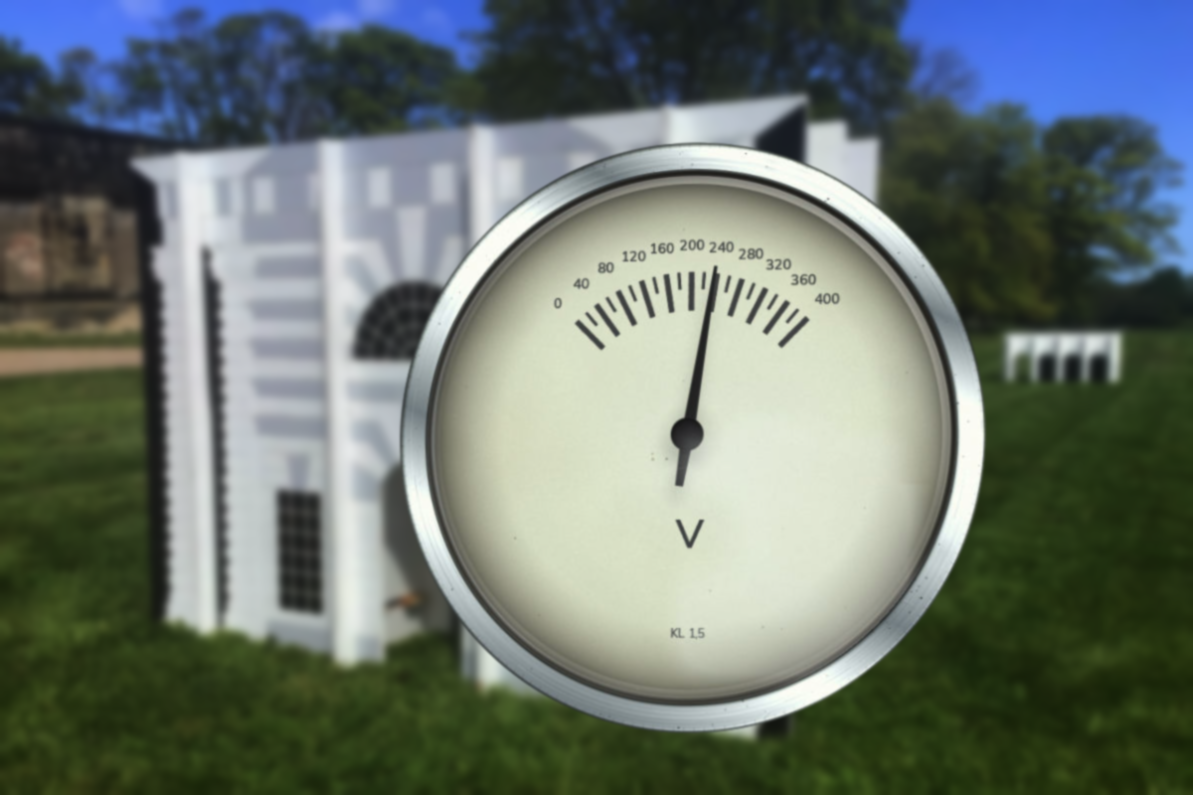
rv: V 240
